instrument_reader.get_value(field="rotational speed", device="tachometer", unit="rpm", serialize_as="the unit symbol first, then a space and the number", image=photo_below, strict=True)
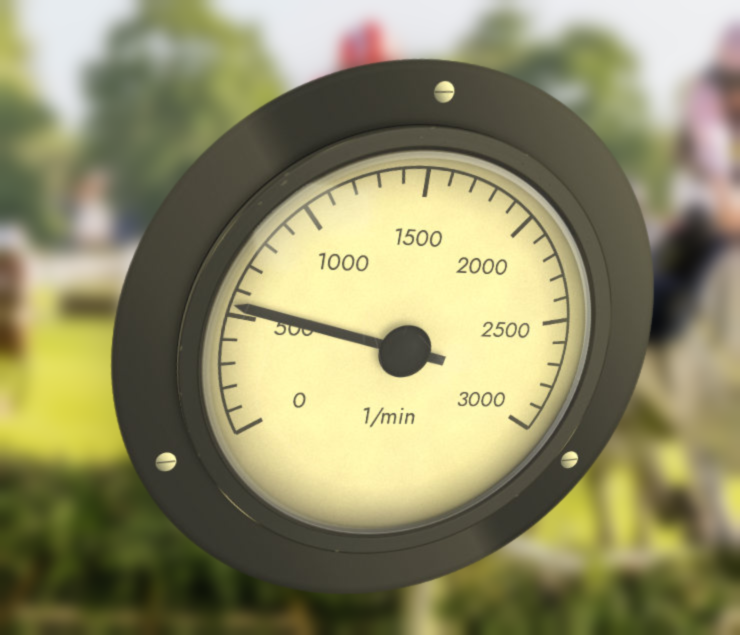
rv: rpm 550
